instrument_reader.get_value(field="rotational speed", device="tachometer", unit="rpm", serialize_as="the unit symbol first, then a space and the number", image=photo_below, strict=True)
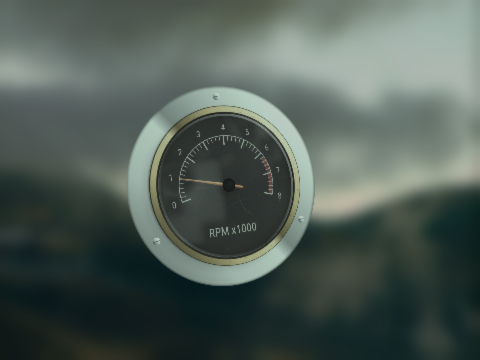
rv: rpm 1000
